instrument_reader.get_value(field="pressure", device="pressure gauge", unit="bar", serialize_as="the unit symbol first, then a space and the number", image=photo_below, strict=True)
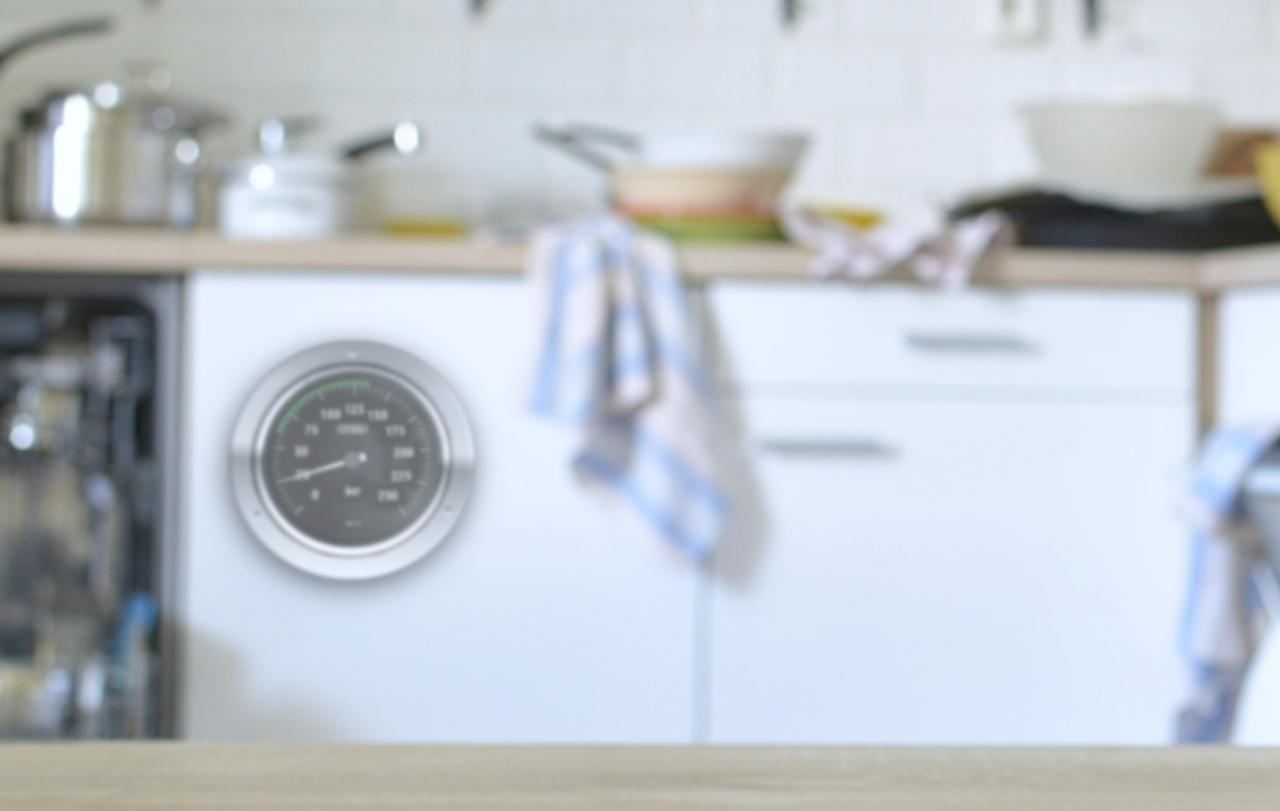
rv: bar 25
